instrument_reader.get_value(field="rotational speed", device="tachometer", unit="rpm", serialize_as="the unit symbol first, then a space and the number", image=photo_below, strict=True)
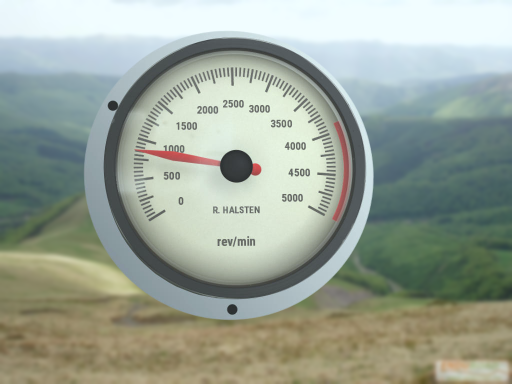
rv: rpm 850
